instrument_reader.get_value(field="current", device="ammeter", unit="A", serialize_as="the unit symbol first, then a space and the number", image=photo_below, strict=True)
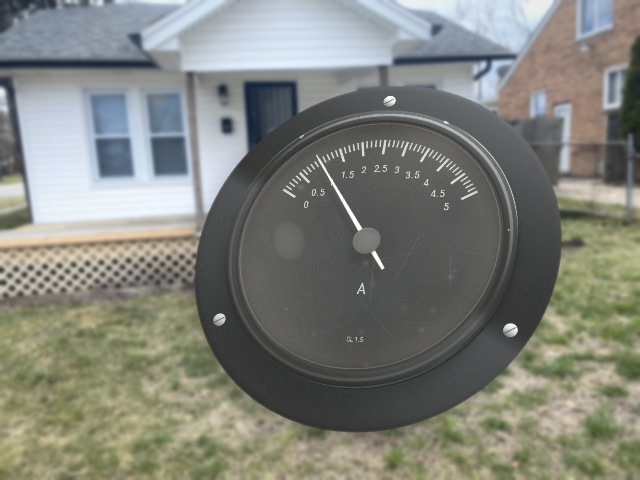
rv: A 1
